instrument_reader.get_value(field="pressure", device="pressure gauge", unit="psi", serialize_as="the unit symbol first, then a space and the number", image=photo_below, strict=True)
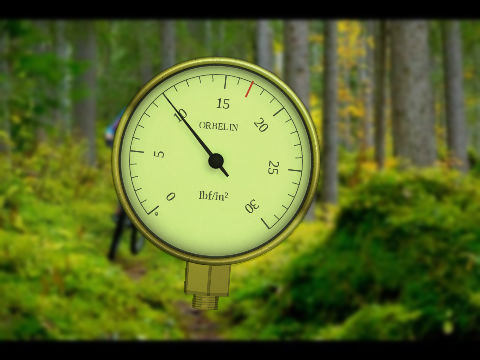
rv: psi 10
